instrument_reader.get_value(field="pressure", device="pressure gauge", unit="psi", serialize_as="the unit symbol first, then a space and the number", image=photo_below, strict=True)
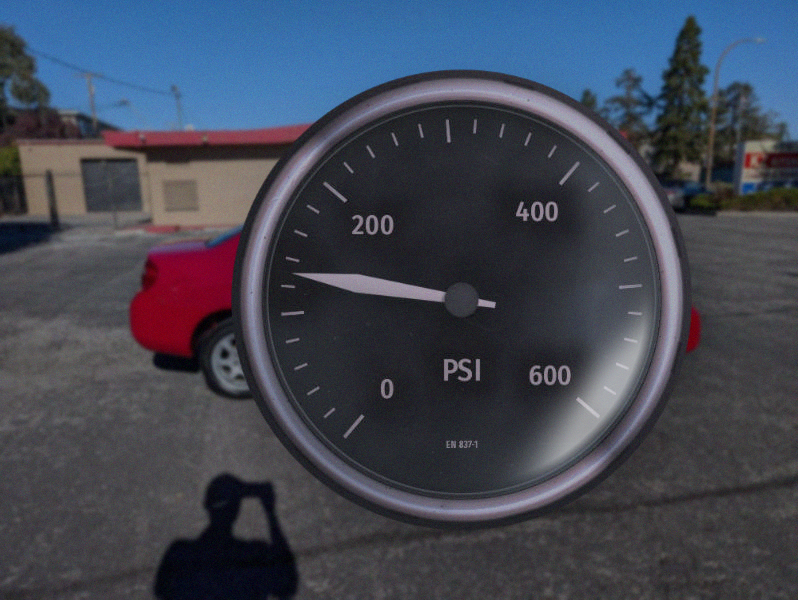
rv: psi 130
